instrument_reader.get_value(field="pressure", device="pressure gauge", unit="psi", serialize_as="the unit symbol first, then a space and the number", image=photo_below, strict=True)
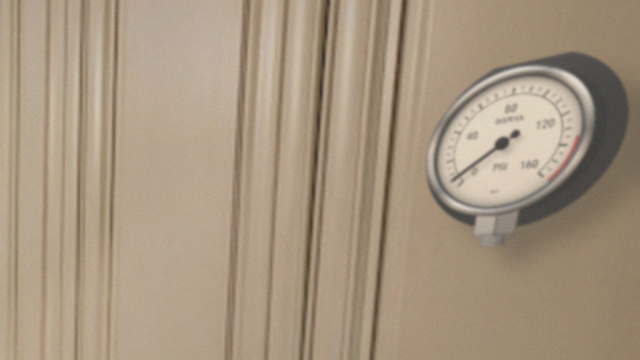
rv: psi 5
